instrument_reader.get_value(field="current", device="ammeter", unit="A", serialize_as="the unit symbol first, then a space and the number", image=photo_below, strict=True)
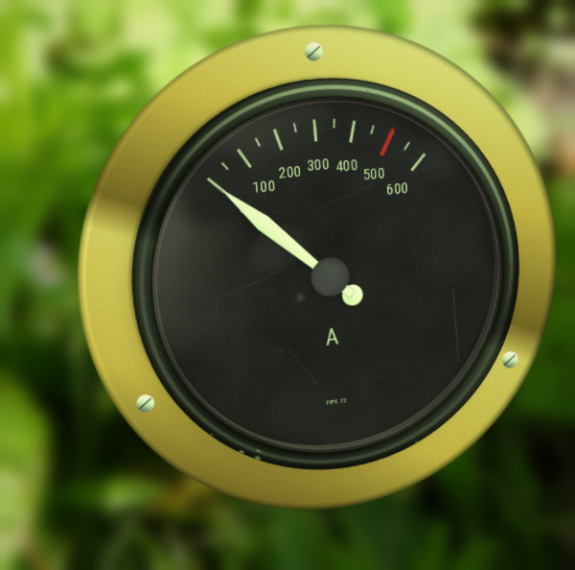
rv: A 0
